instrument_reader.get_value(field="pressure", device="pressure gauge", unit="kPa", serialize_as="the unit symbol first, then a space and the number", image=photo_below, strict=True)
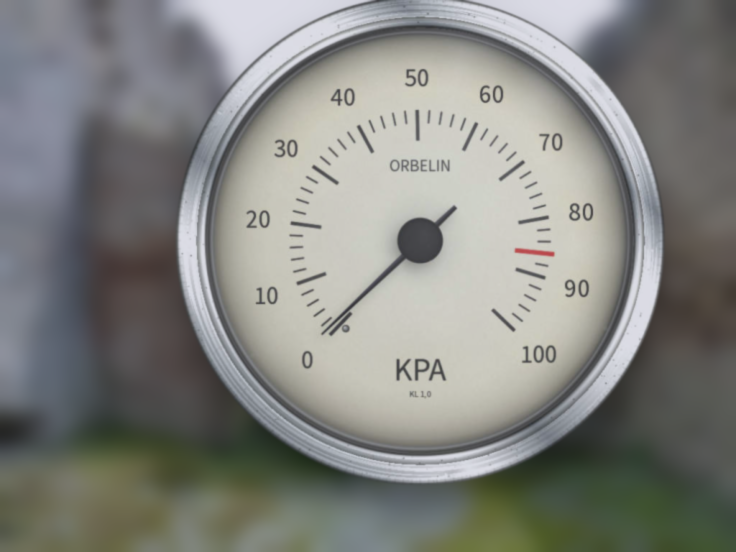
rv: kPa 1
